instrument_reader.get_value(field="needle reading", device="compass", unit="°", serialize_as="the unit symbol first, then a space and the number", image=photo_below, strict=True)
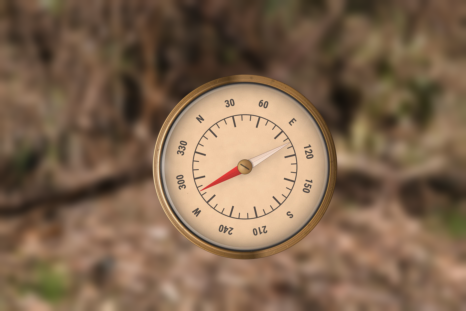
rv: ° 285
